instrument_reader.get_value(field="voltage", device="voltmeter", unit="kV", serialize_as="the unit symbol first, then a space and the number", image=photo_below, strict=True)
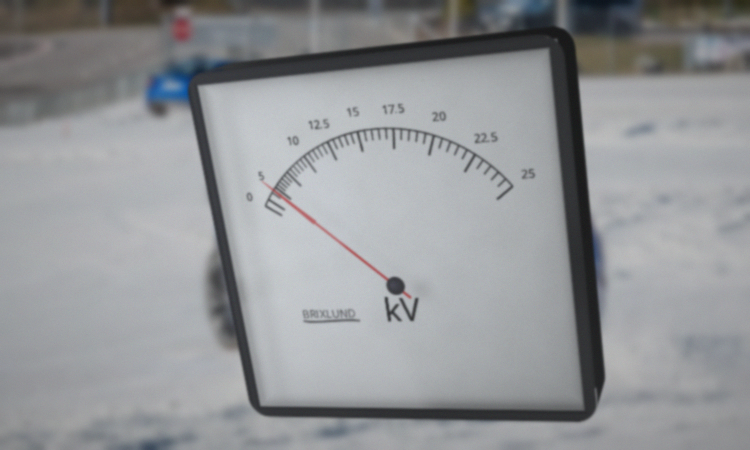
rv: kV 5
